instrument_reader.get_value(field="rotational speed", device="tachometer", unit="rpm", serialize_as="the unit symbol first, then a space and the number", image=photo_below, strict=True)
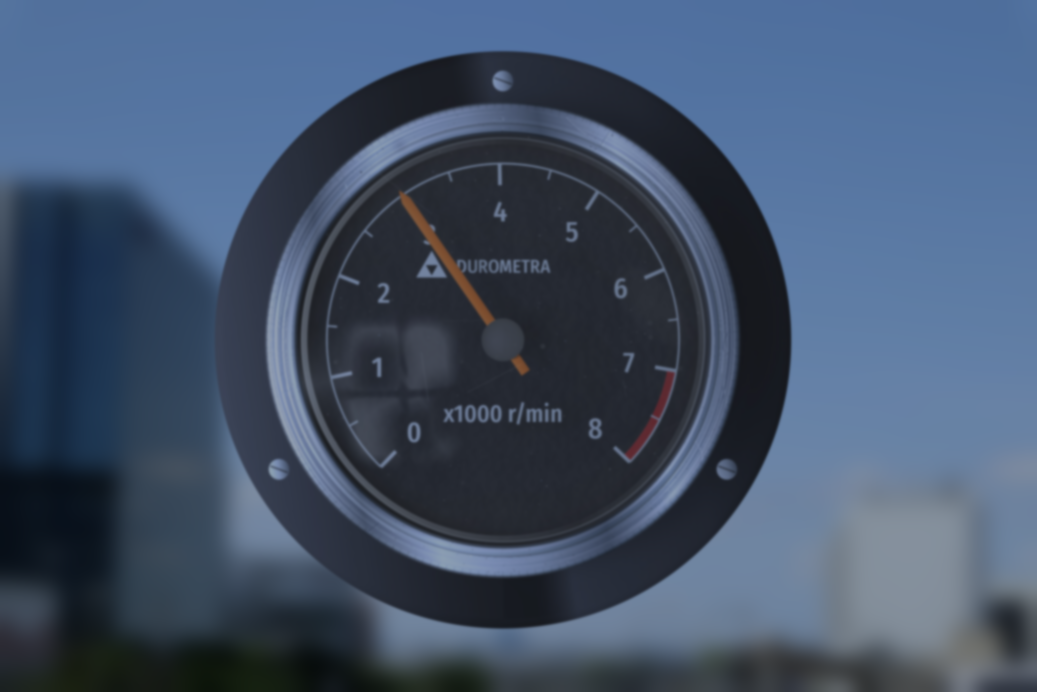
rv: rpm 3000
